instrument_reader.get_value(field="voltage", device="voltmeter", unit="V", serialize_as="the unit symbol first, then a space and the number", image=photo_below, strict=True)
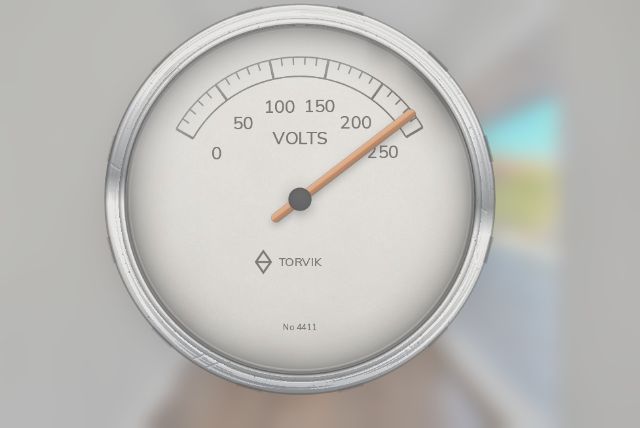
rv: V 235
